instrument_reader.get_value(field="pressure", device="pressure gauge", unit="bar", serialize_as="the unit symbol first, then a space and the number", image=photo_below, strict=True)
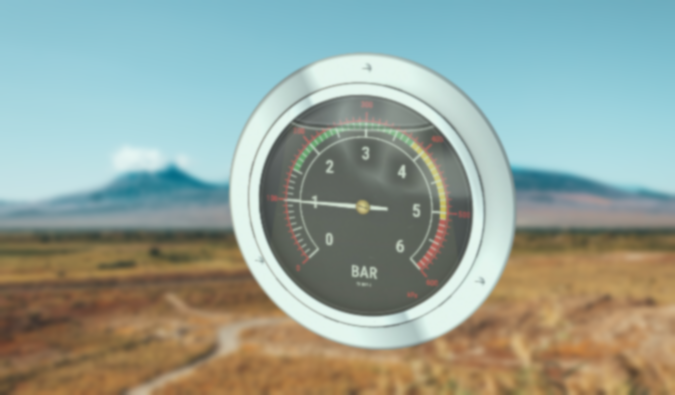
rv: bar 1
